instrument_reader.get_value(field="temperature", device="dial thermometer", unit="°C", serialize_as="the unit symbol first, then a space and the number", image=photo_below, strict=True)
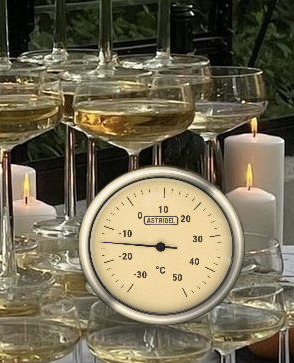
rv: °C -14
